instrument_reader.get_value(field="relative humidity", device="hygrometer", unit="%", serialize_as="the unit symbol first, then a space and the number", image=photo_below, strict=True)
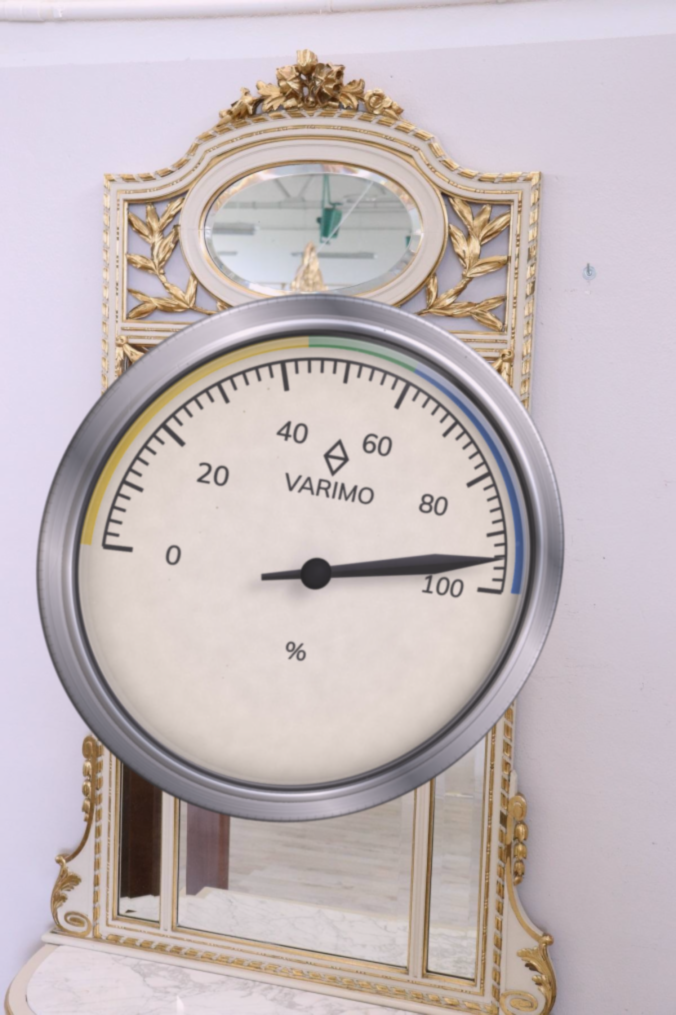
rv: % 94
